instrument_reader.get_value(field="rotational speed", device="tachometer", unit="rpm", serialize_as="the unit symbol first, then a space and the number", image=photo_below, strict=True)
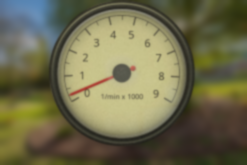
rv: rpm 250
